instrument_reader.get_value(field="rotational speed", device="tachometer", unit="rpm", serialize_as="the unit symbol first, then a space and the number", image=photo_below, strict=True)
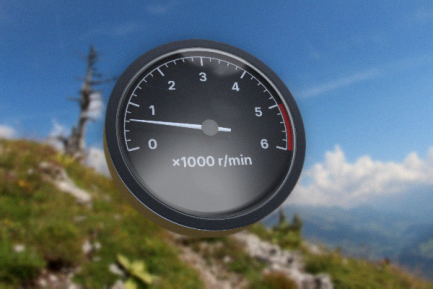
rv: rpm 600
